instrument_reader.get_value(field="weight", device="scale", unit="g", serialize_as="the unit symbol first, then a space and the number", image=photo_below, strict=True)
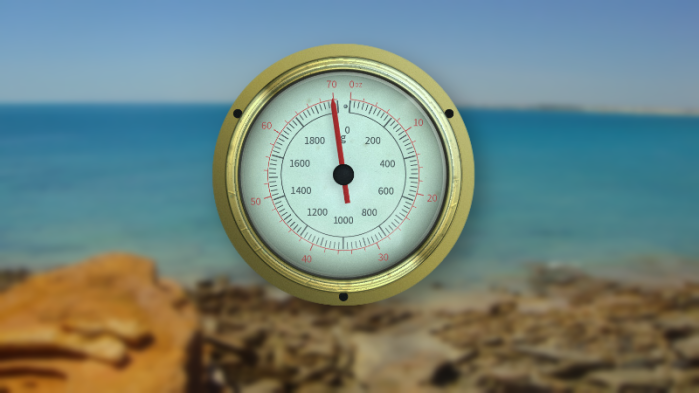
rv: g 1980
